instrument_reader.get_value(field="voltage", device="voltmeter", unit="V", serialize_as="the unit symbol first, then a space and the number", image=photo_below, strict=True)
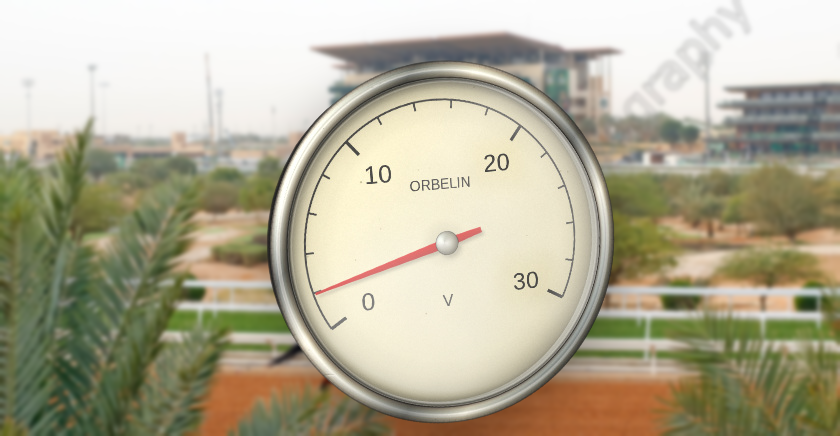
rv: V 2
